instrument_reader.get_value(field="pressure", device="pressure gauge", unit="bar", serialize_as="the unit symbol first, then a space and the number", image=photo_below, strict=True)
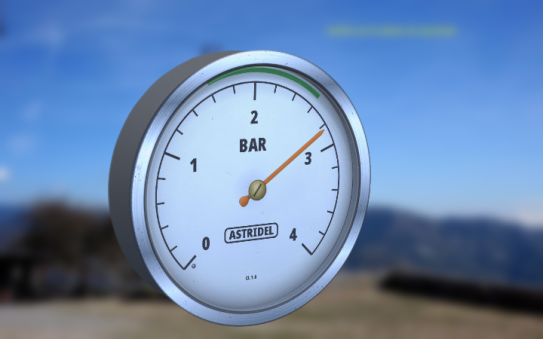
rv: bar 2.8
